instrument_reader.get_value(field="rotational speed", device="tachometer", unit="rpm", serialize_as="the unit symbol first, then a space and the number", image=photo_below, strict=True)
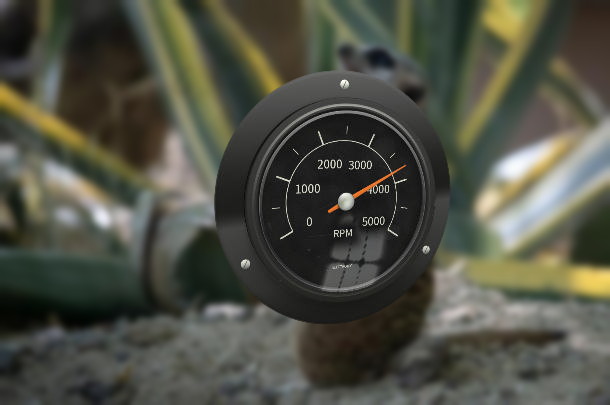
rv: rpm 3750
